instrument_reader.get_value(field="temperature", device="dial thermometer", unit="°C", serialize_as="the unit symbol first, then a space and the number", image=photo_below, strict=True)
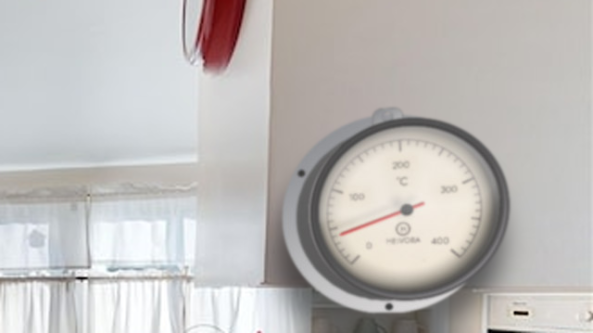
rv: °C 40
